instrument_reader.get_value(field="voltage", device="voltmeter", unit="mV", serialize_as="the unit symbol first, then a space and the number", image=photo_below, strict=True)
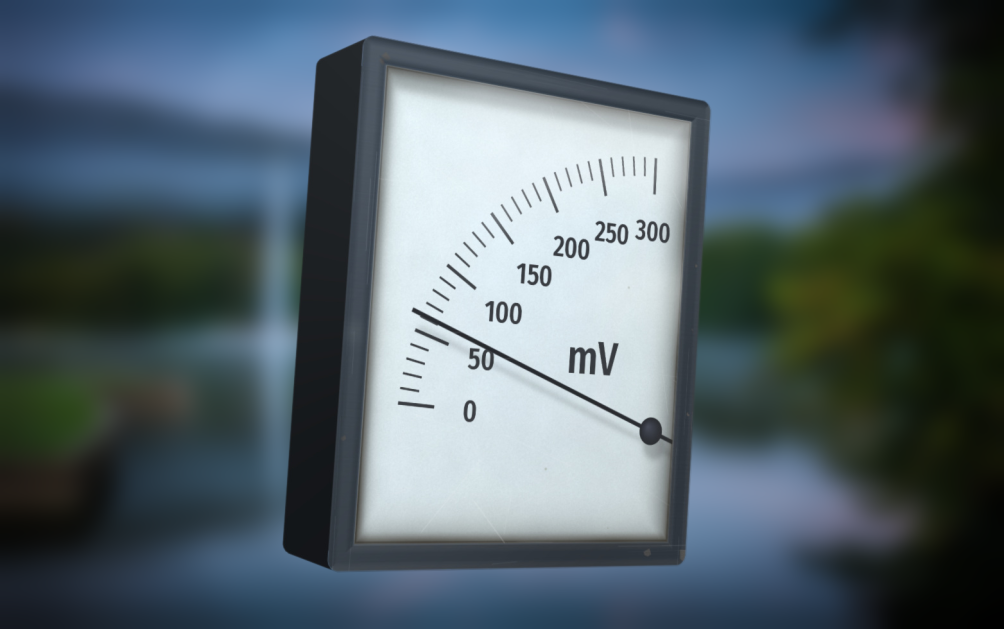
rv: mV 60
